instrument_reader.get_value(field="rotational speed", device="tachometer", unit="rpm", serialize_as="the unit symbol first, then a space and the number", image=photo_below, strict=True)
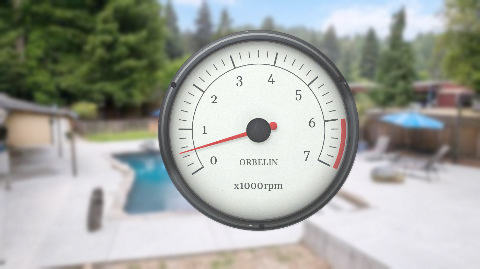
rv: rpm 500
